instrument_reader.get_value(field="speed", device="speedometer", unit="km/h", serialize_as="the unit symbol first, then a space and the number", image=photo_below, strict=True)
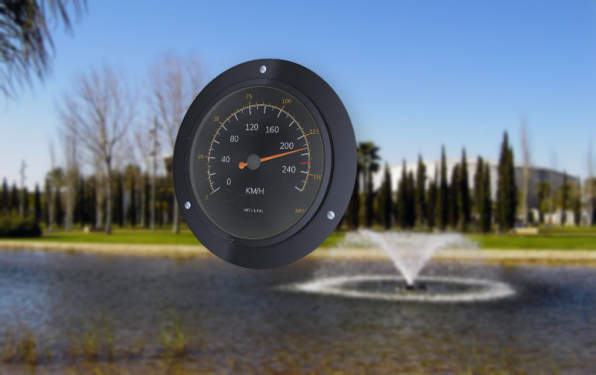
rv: km/h 215
